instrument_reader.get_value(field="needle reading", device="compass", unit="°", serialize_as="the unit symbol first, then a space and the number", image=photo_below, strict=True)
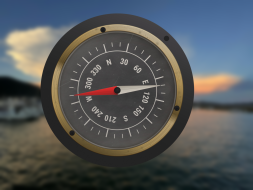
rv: ° 280
